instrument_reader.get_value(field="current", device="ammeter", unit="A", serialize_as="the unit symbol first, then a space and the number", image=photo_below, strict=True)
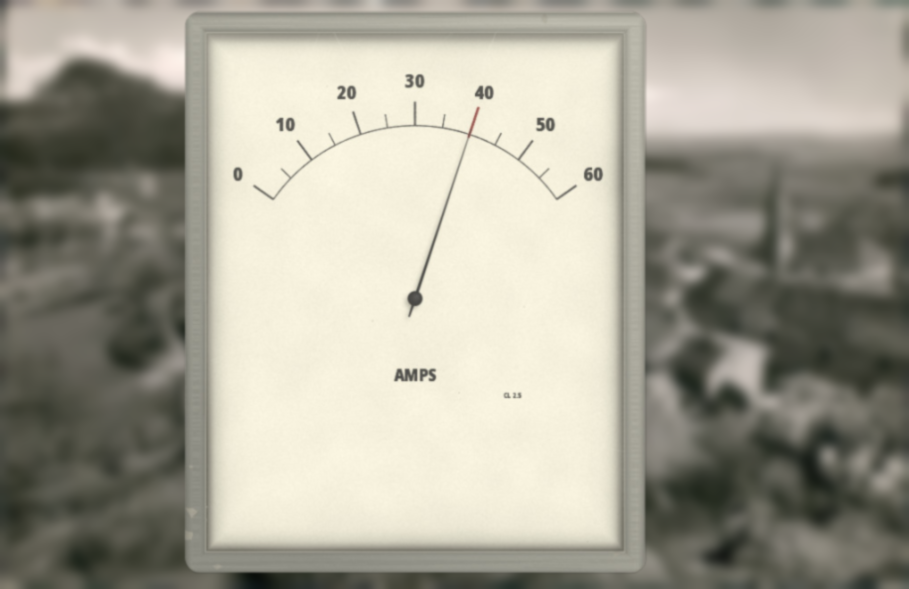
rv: A 40
